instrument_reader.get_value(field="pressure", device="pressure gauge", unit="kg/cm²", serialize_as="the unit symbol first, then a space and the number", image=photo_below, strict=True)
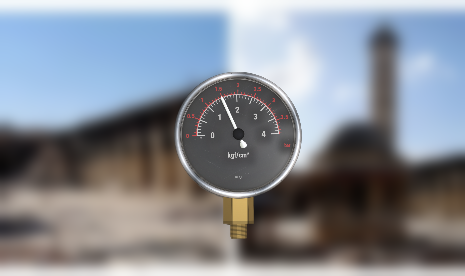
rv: kg/cm² 1.5
